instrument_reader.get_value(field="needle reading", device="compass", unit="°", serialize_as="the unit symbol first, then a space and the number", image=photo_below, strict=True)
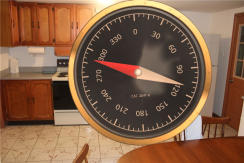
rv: ° 290
